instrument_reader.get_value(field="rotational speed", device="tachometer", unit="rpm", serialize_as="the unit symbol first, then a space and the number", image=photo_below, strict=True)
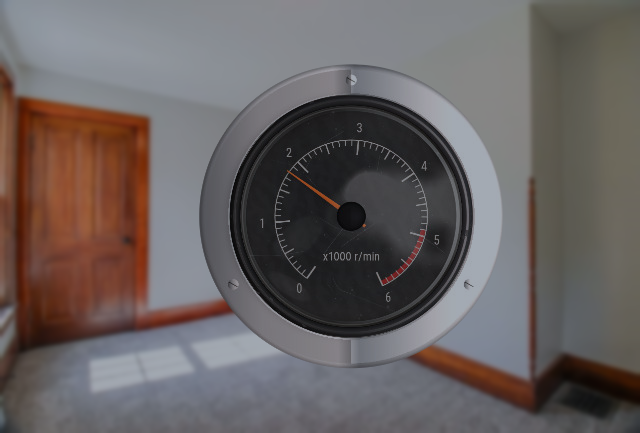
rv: rpm 1800
